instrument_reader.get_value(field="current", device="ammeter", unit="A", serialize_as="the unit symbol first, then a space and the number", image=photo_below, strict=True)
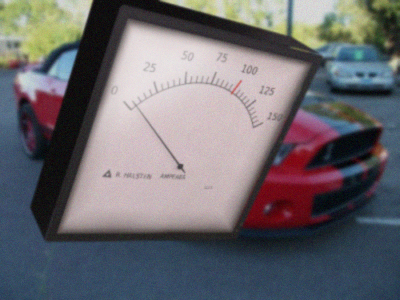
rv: A 5
